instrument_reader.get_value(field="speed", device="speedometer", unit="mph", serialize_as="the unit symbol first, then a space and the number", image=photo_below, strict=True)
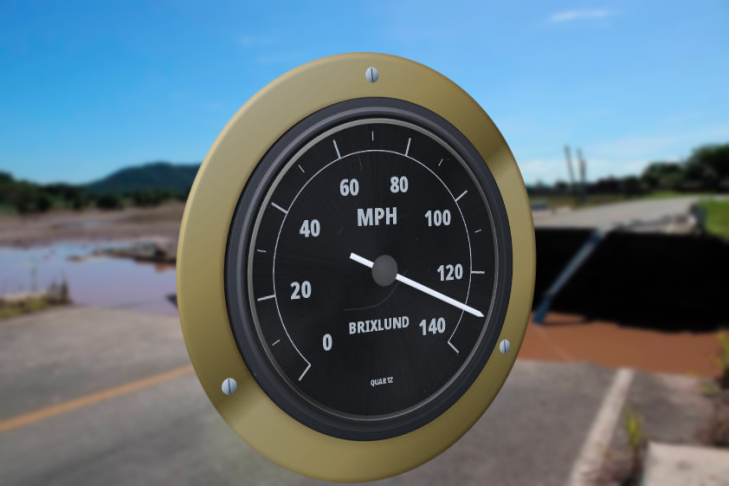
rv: mph 130
